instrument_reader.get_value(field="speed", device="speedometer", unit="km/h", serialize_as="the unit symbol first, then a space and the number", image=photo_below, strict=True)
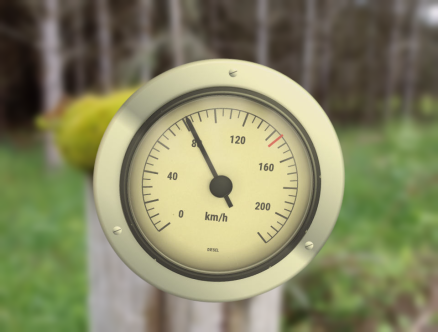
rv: km/h 82.5
